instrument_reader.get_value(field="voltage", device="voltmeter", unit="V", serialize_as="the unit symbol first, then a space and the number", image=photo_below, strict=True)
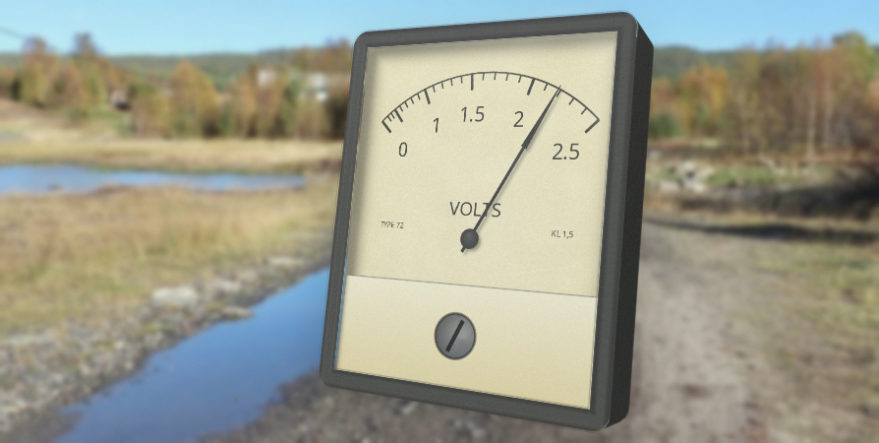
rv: V 2.2
